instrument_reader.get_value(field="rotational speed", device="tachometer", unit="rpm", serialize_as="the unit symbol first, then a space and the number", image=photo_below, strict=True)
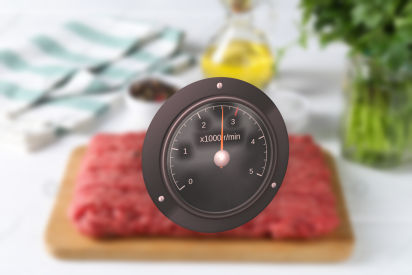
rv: rpm 2600
